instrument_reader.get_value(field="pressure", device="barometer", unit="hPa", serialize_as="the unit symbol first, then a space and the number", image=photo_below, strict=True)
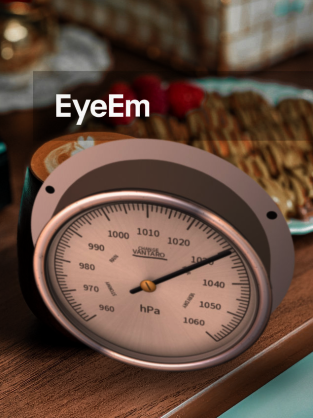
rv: hPa 1030
